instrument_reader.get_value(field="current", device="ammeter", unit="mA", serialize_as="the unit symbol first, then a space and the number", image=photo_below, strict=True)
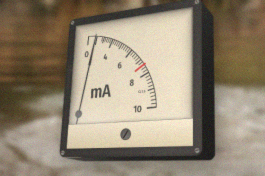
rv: mA 2
